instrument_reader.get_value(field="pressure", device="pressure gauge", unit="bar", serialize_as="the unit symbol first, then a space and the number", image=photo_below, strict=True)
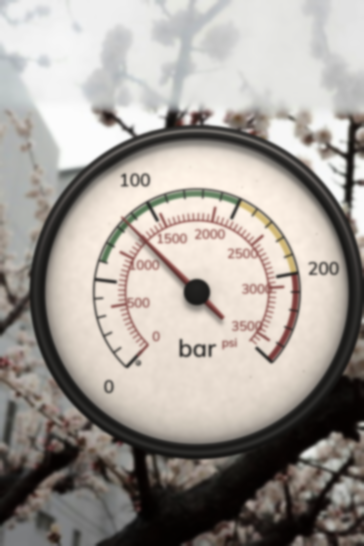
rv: bar 85
